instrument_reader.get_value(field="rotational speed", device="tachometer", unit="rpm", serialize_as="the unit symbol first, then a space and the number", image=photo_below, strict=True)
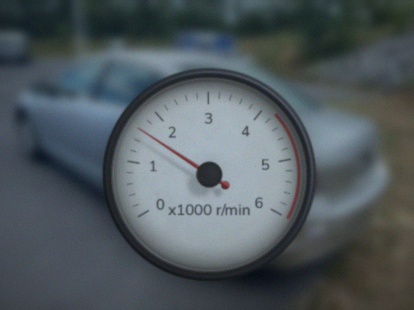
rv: rpm 1600
